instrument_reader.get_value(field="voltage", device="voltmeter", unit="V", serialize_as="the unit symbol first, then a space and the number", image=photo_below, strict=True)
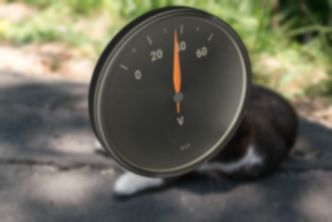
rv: V 35
